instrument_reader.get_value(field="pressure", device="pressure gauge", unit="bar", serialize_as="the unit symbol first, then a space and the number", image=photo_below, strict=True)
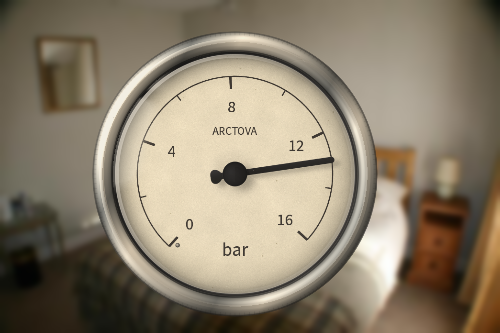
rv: bar 13
